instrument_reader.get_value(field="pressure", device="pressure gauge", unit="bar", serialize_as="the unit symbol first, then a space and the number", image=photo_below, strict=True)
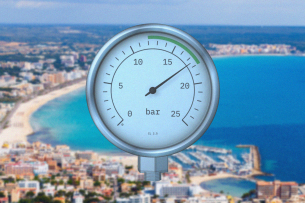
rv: bar 17.5
